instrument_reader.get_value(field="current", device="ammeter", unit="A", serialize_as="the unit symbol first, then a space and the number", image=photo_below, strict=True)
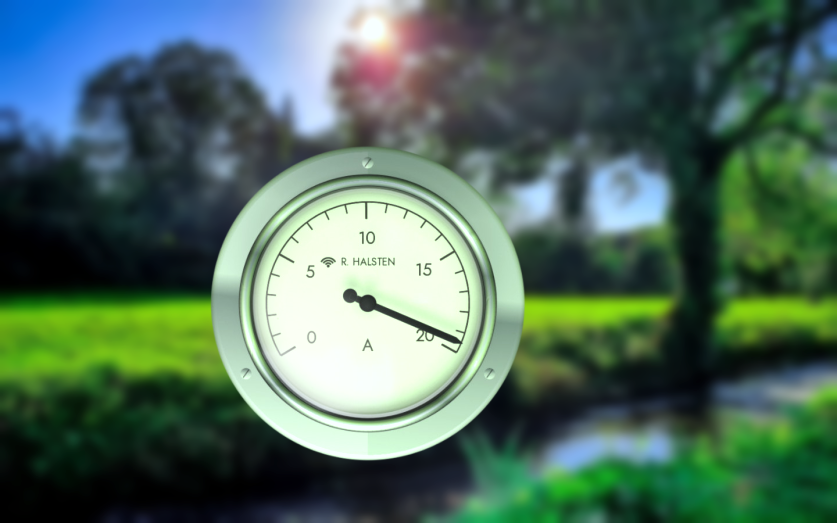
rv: A 19.5
